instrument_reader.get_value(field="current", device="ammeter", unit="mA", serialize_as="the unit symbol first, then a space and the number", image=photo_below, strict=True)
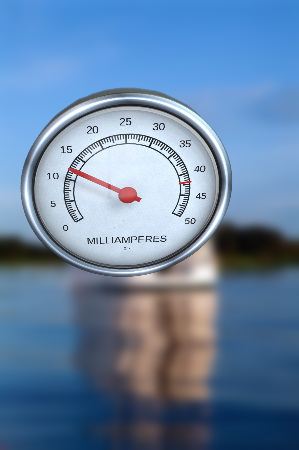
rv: mA 12.5
